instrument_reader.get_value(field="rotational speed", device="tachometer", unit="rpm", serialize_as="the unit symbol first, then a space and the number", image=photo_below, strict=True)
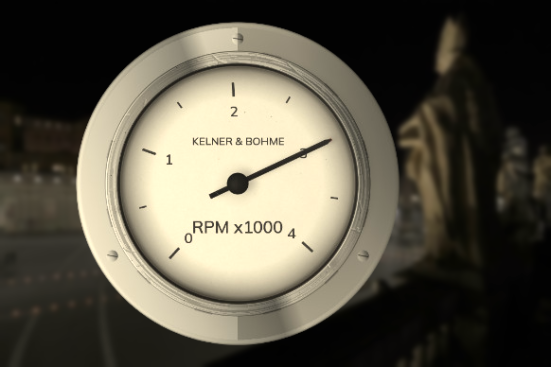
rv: rpm 3000
